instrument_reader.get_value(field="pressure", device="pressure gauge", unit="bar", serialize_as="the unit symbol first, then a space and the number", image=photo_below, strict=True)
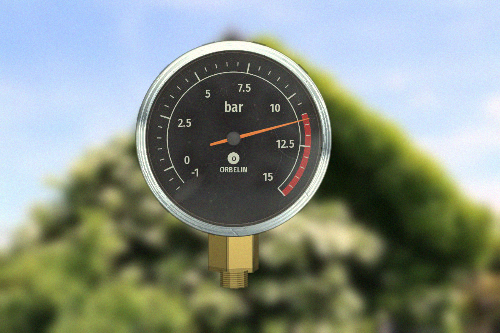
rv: bar 11.25
